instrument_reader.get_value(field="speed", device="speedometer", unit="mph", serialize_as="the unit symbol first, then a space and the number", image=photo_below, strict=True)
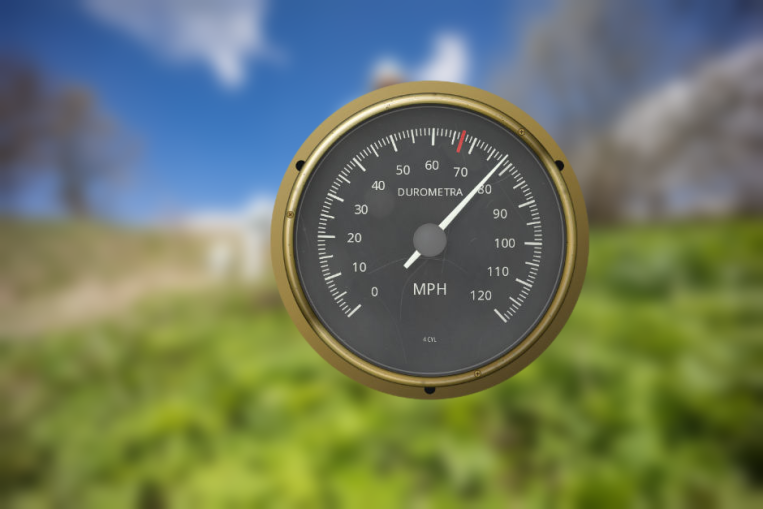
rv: mph 78
